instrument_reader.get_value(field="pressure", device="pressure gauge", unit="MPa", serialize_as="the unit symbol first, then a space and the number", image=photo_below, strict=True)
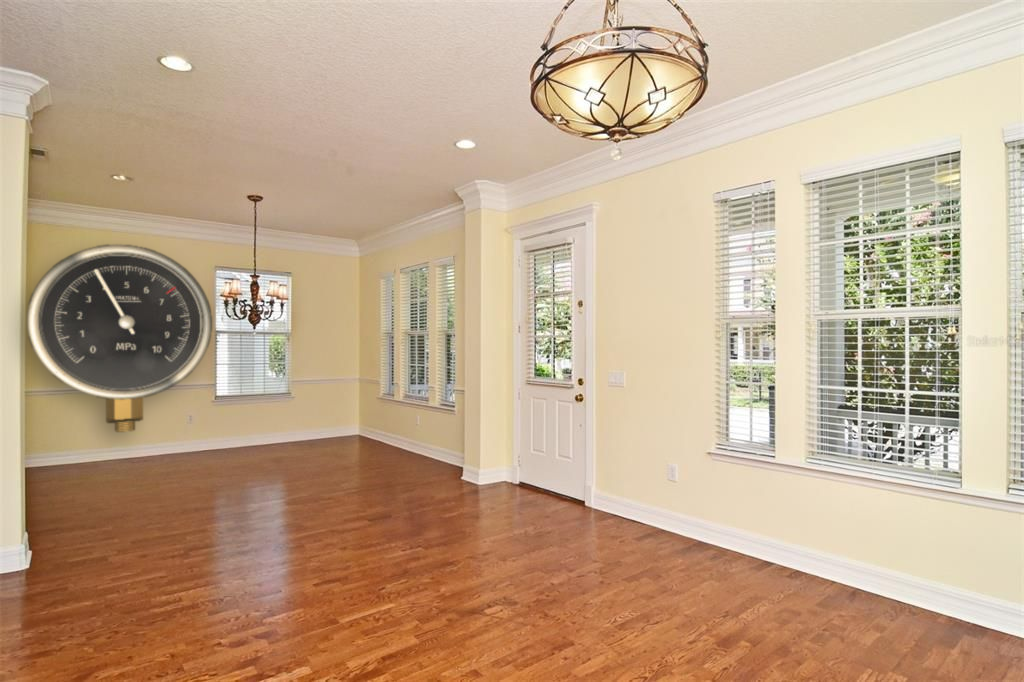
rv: MPa 4
